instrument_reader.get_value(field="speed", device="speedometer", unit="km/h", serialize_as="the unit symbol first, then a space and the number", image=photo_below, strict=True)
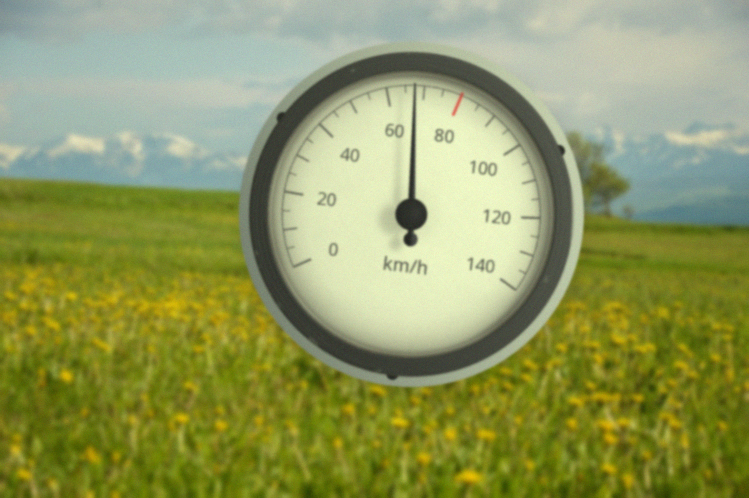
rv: km/h 67.5
